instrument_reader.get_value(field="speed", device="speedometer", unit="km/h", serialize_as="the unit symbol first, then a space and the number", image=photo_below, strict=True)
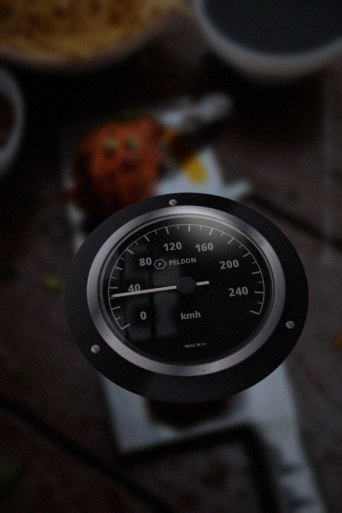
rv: km/h 30
